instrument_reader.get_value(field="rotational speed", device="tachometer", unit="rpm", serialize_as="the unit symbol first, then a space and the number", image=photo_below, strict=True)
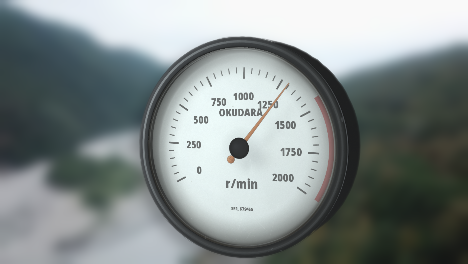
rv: rpm 1300
